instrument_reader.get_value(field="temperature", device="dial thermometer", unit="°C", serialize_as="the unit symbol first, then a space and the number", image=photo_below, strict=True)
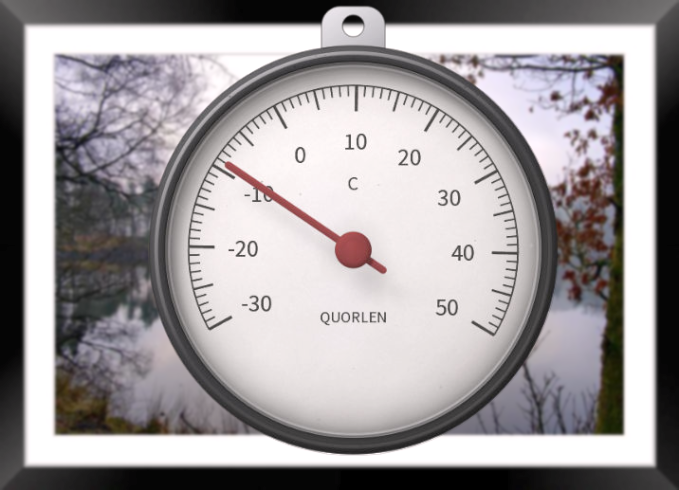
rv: °C -9
